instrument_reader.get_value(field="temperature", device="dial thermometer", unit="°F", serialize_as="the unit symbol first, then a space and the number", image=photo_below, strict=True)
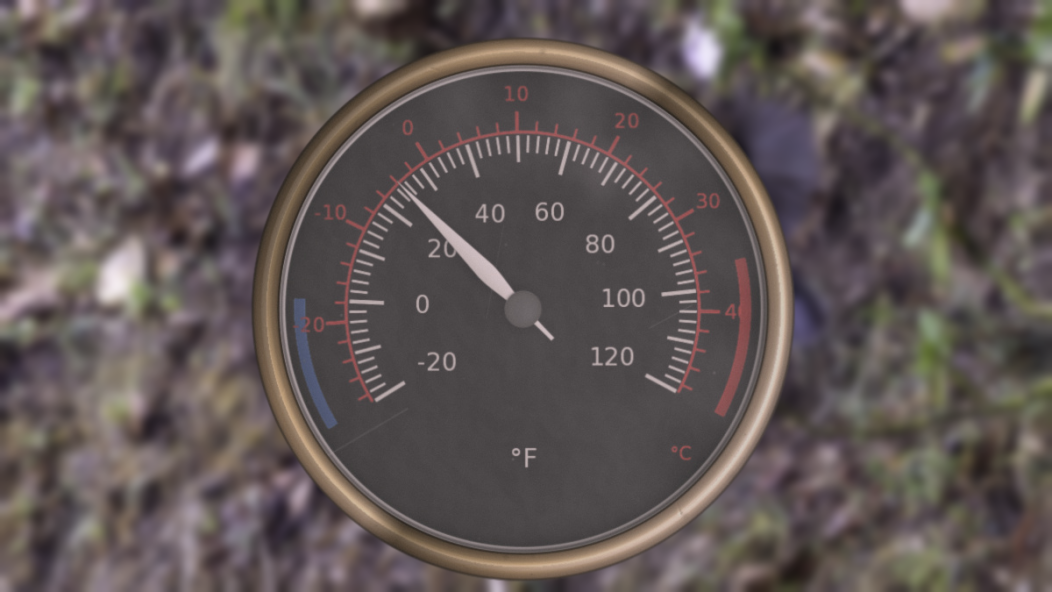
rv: °F 25
